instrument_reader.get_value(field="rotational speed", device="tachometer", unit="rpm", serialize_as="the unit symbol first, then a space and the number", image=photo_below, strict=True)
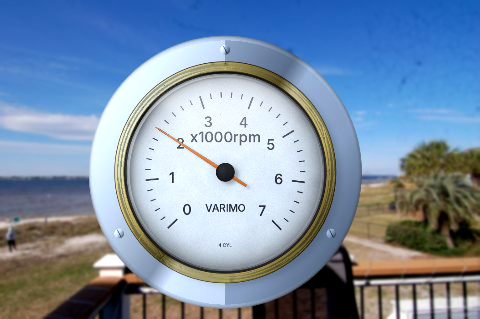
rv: rpm 2000
